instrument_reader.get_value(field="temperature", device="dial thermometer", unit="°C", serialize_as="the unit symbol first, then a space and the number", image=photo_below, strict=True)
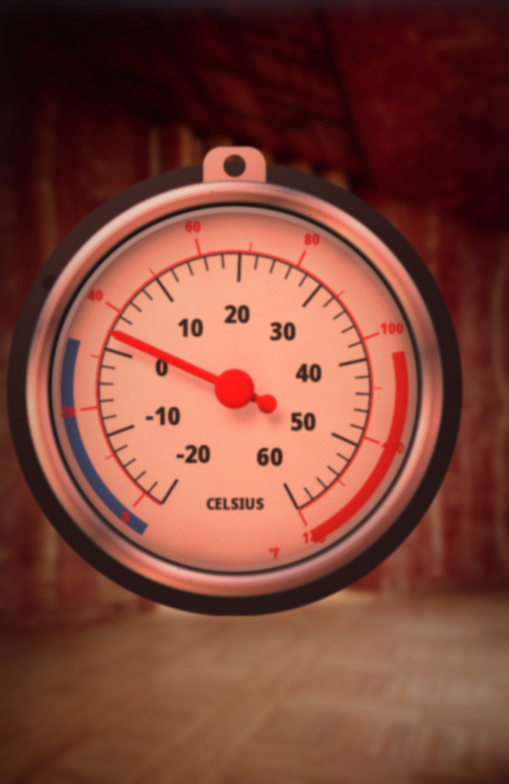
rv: °C 2
